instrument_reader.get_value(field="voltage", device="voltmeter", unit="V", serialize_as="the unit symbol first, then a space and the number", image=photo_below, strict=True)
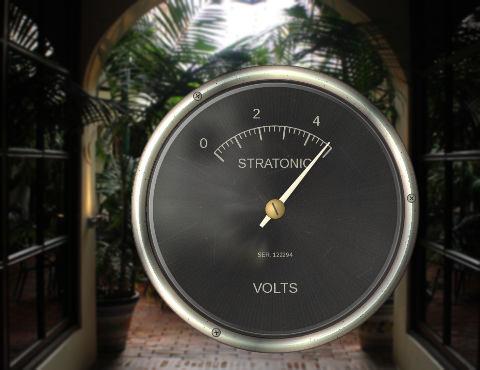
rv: V 4.8
